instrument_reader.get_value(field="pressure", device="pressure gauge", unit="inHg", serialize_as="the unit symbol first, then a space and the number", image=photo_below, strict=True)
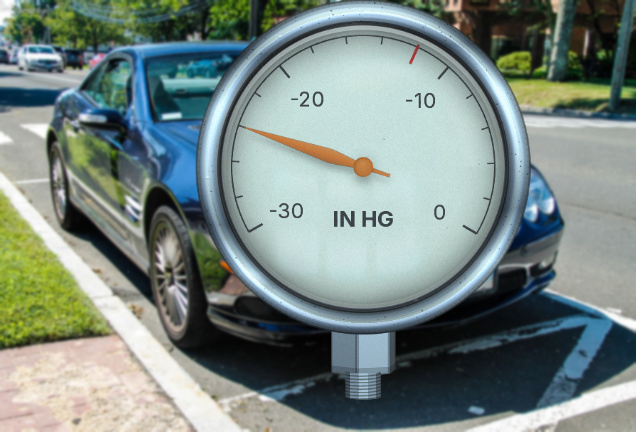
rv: inHg -24
